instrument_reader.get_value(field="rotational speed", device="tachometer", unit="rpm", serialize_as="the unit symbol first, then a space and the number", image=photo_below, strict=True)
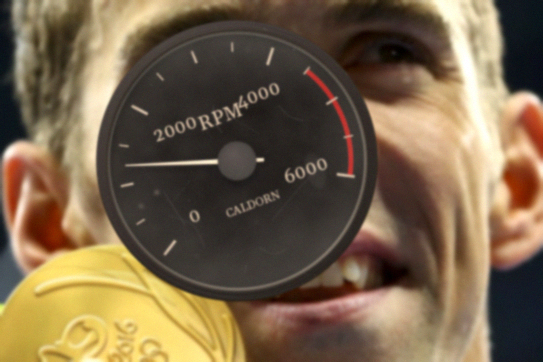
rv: rpm 1250
